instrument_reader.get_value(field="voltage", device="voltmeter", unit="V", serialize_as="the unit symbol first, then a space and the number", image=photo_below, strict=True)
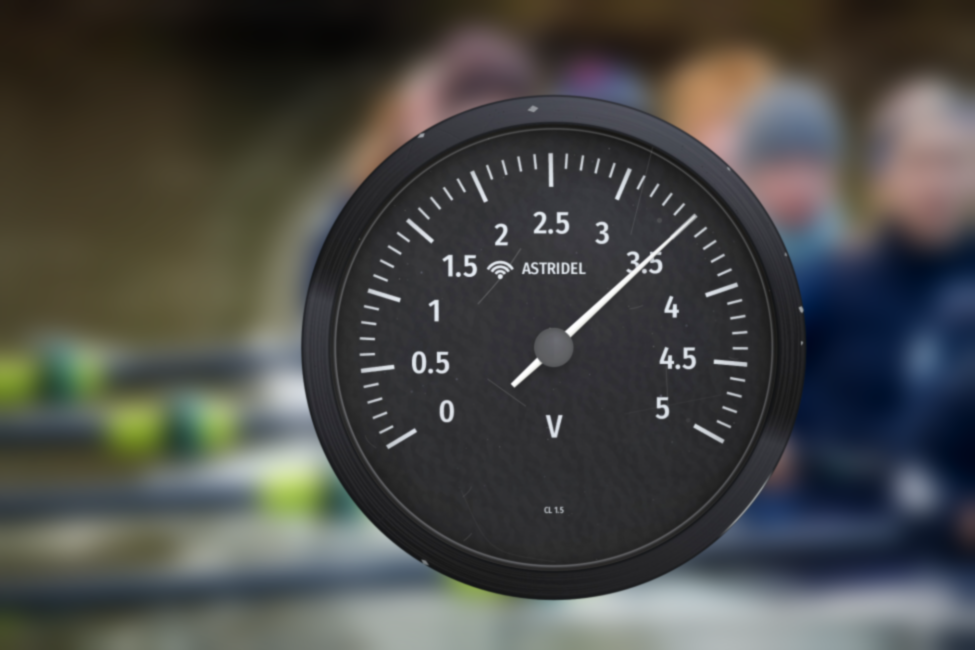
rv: V 3.5
